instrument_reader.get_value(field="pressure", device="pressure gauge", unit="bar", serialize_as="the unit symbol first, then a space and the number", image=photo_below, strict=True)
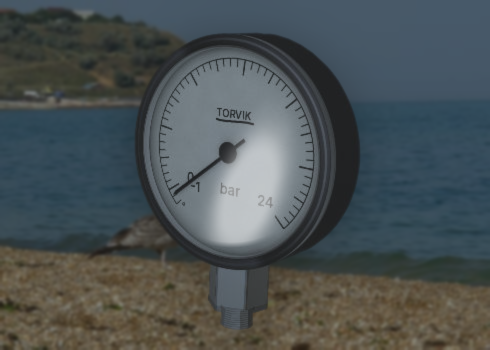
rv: bar -0.5
